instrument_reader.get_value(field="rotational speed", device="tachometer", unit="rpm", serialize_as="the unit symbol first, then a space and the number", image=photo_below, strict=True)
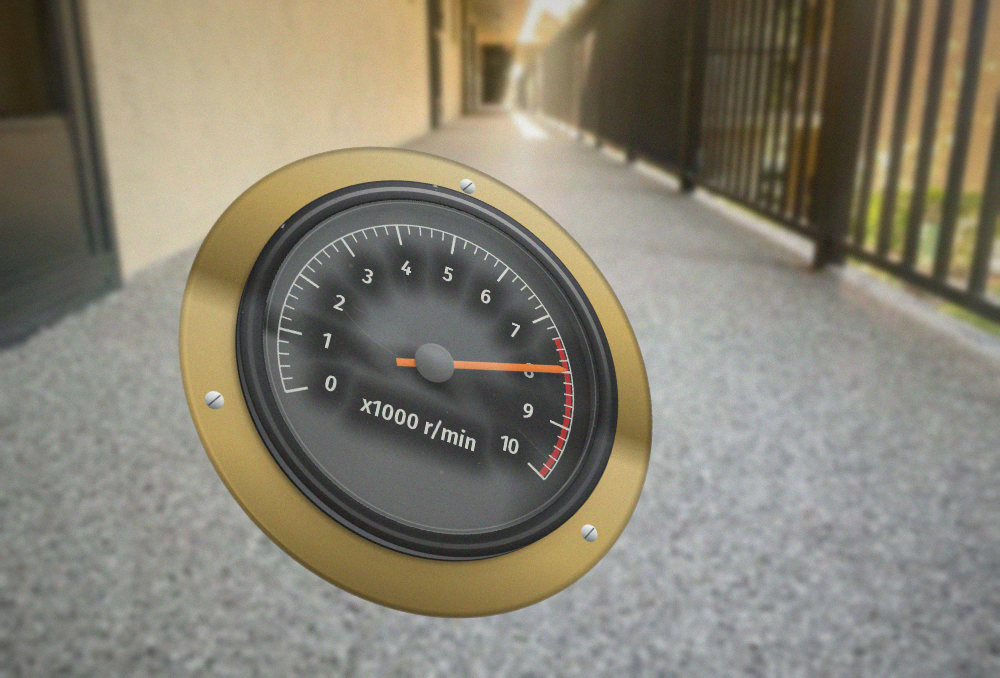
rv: rpm 8000
